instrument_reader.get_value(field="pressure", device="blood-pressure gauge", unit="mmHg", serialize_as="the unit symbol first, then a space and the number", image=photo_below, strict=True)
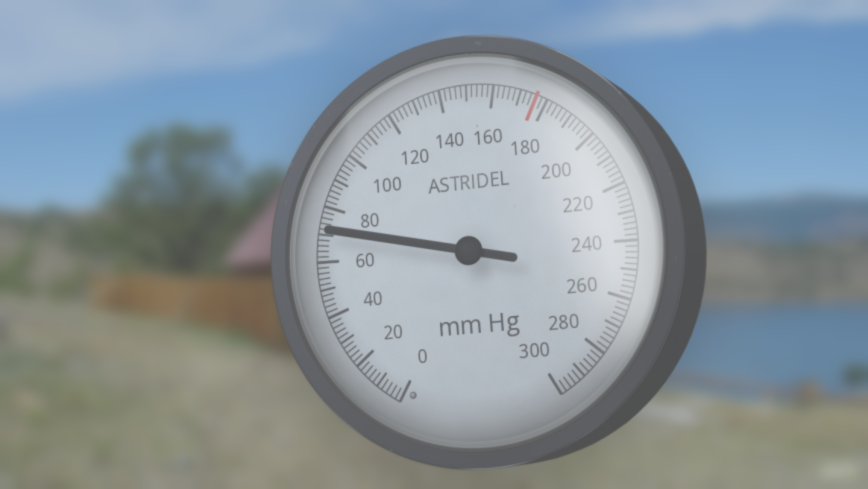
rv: mmHg 72
